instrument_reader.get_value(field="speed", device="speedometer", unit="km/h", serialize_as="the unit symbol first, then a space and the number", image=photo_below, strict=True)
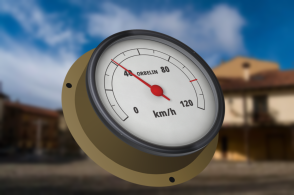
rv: km/h 40
